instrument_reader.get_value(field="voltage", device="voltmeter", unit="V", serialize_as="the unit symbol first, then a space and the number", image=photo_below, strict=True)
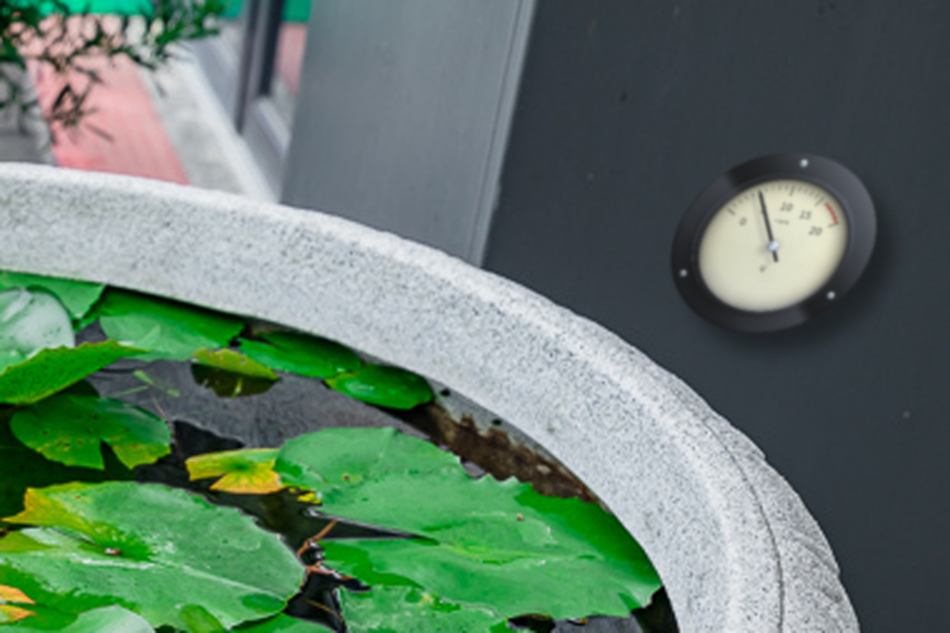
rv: V 5
